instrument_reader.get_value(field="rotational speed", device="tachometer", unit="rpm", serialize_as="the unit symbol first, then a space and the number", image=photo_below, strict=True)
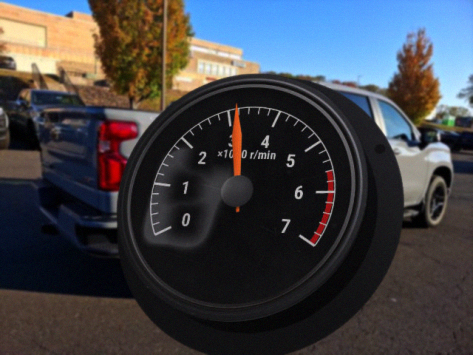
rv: rpm 3200
